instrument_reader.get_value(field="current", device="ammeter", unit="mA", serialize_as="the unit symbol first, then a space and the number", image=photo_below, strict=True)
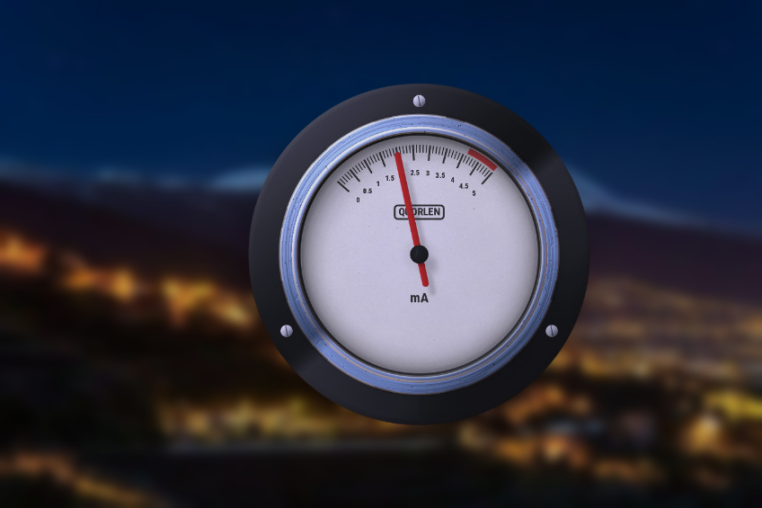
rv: mA 2
